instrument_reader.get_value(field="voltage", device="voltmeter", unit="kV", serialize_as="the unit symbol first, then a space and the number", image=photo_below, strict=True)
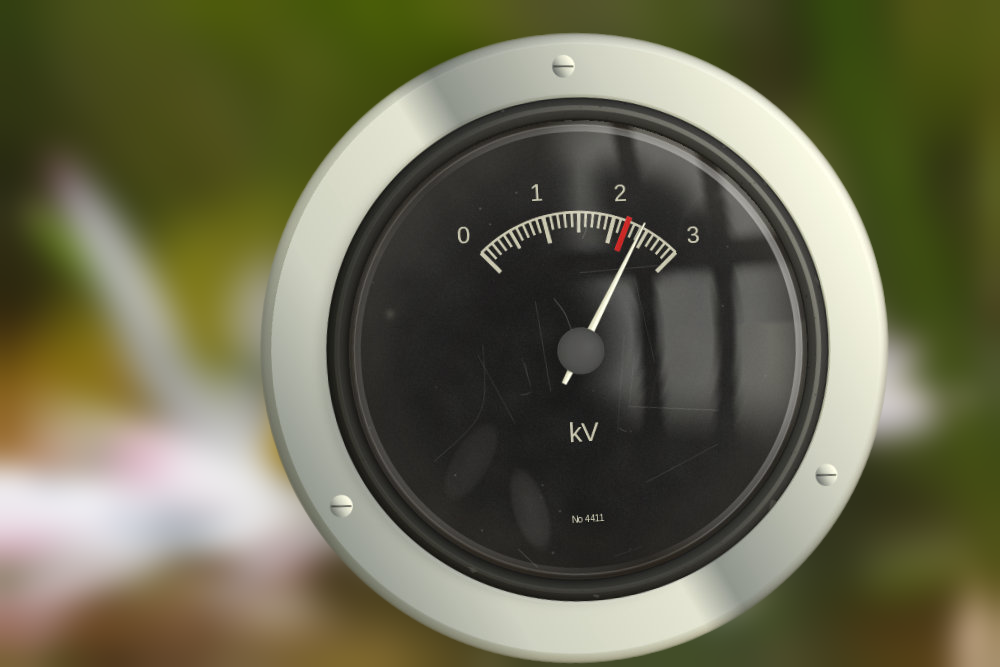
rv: kV 2.4
